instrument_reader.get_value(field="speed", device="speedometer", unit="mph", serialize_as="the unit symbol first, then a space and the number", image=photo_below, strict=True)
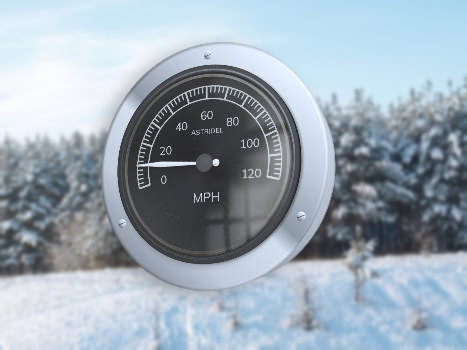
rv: mph 10
